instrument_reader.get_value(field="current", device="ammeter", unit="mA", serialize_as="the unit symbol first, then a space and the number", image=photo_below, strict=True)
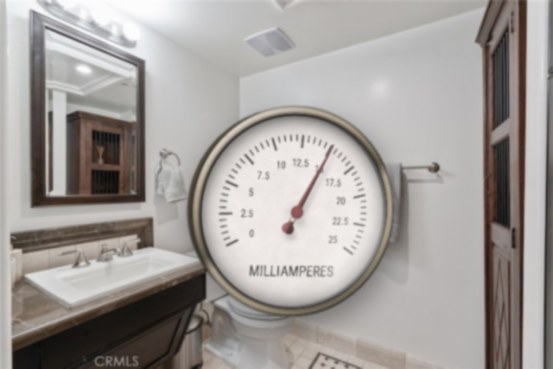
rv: mA 15
